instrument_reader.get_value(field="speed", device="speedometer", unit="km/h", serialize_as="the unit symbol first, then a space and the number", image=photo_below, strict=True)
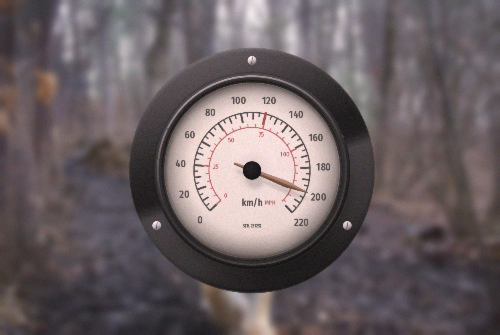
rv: km/h 200
